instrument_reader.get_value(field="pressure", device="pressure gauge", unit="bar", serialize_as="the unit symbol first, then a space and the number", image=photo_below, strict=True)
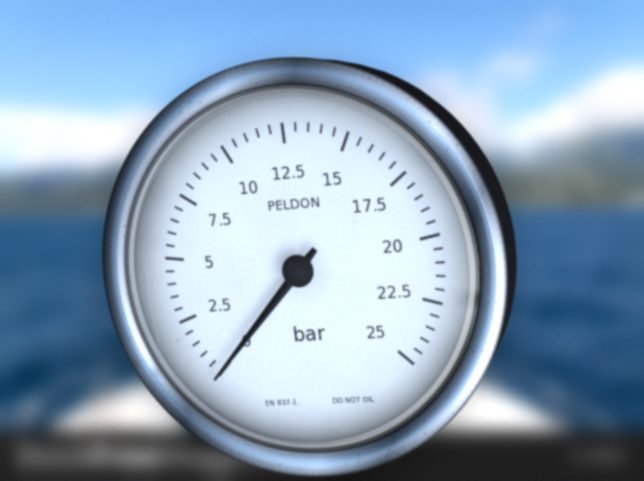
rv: bar 0
